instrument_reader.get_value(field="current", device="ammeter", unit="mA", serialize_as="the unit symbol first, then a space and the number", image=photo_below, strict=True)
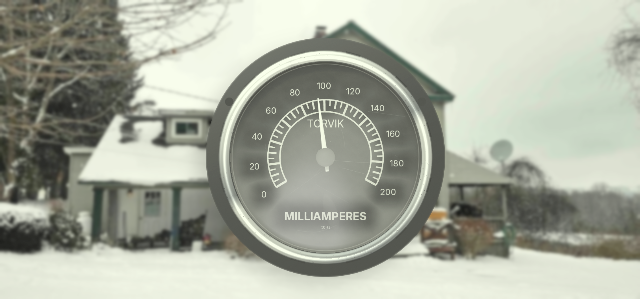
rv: mA 95
